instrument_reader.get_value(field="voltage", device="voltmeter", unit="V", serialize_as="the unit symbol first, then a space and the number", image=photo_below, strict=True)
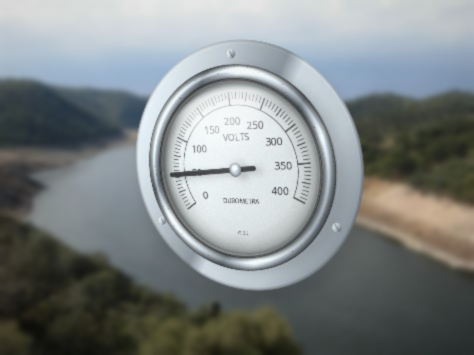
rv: V 50
